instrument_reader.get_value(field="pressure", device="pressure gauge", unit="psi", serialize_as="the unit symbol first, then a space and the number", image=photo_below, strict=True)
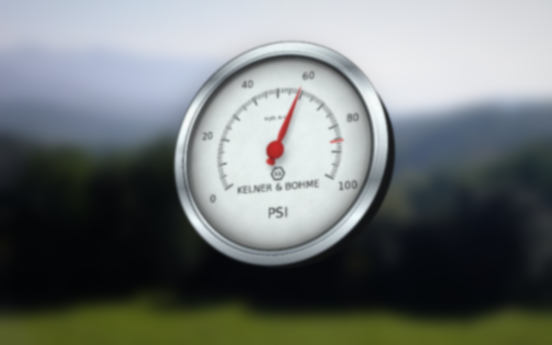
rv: psi 60
